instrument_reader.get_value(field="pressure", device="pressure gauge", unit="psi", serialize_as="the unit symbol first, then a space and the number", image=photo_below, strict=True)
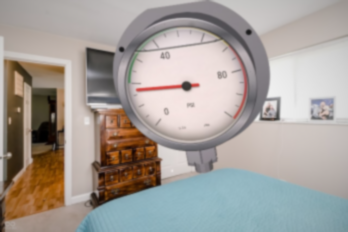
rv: psi 17.5
